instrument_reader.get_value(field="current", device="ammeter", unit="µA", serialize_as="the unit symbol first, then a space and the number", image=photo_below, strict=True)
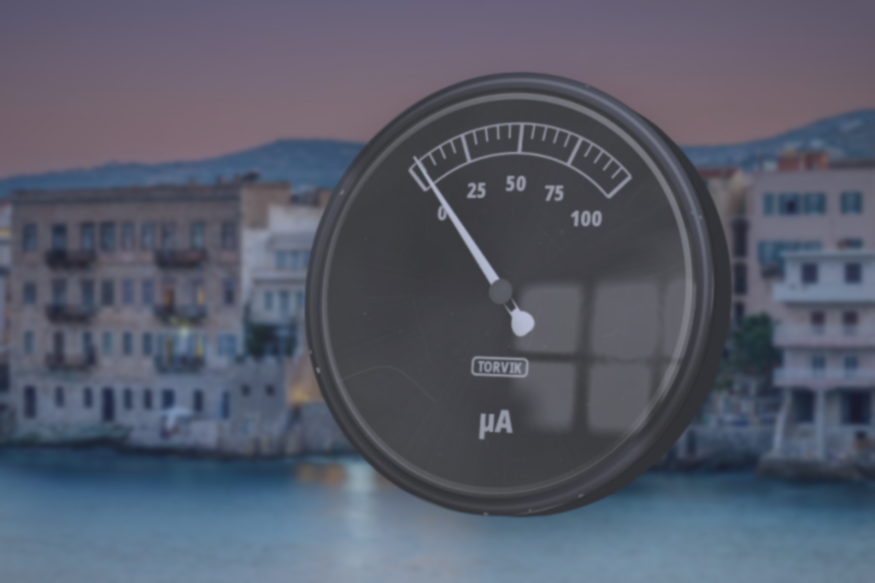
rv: µA 5
